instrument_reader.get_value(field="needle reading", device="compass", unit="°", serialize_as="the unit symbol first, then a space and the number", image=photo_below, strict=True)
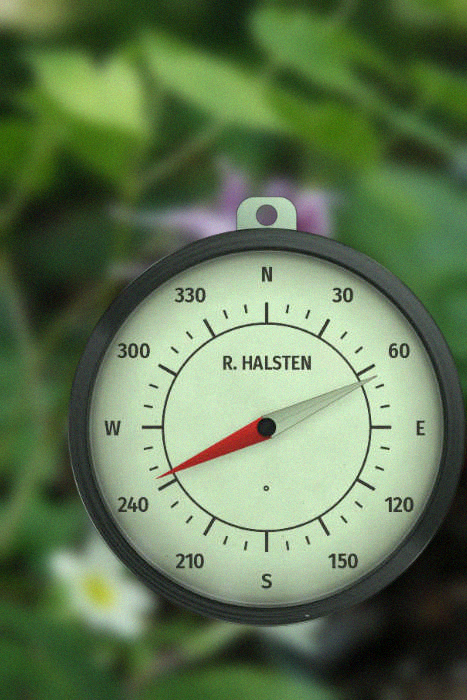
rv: ° 245
